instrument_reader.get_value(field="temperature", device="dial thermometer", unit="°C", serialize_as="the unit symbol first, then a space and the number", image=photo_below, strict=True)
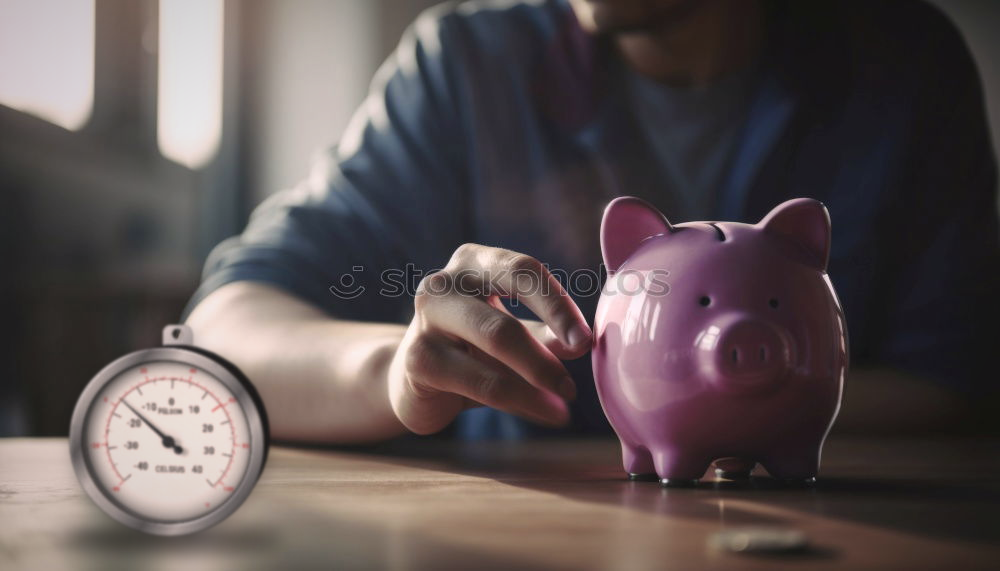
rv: °C -15
